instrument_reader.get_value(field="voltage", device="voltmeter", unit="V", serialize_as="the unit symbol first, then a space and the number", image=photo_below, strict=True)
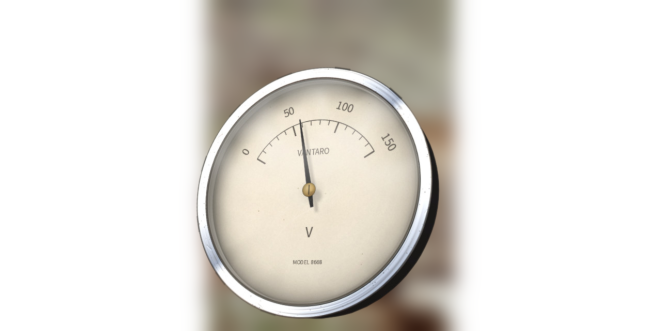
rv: V 60
